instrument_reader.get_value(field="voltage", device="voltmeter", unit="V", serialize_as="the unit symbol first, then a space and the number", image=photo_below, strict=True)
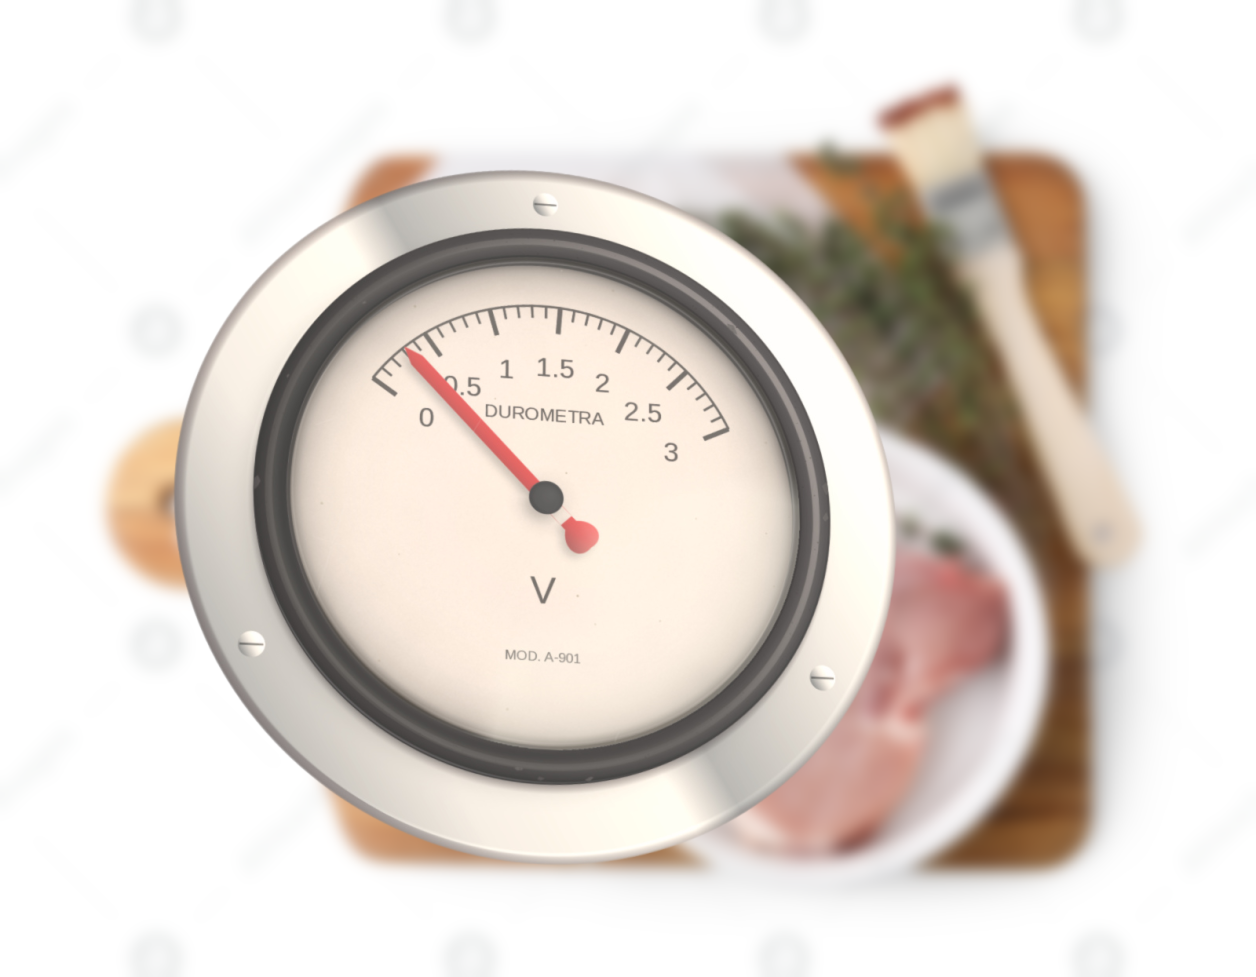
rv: V 0.3
